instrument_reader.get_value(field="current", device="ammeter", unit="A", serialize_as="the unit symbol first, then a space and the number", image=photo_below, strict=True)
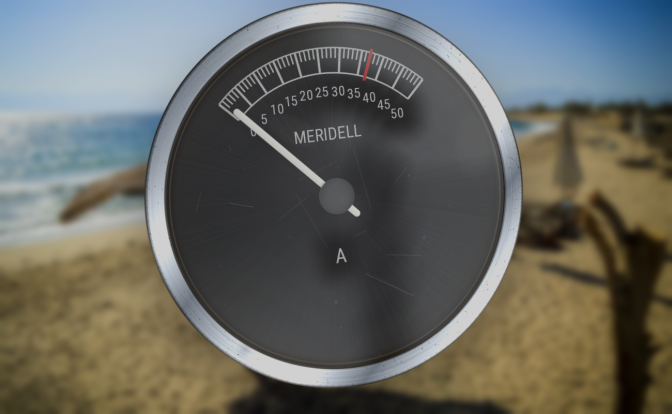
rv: A 1
